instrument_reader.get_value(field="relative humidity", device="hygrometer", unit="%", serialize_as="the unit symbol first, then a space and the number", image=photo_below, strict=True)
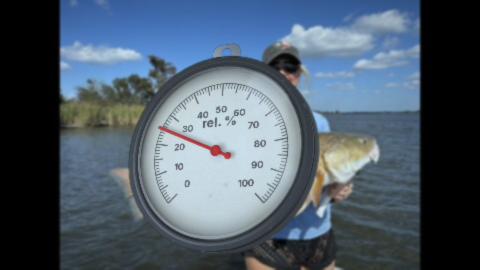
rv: % 25
